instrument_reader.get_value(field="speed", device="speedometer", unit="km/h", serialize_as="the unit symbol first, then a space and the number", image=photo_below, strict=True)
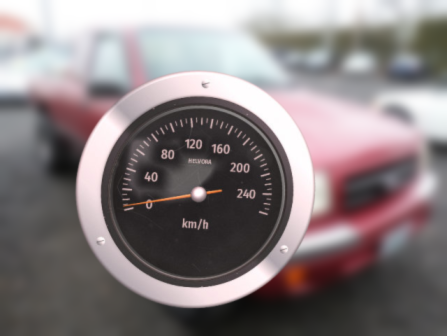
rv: km/h 5
